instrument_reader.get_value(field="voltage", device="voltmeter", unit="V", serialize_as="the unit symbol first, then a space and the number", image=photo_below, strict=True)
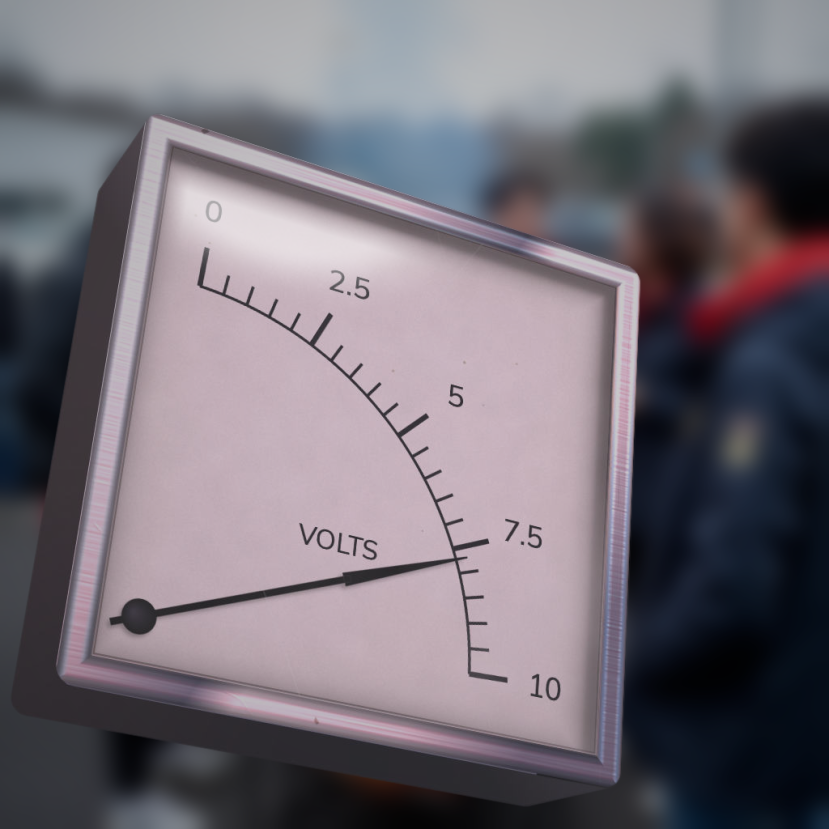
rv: V 7.75
